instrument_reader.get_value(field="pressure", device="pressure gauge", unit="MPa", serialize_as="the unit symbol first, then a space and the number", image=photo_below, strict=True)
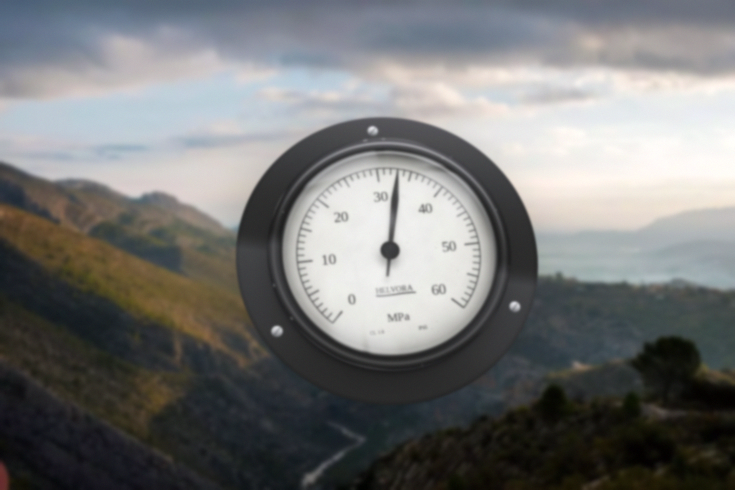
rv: MPa 33
